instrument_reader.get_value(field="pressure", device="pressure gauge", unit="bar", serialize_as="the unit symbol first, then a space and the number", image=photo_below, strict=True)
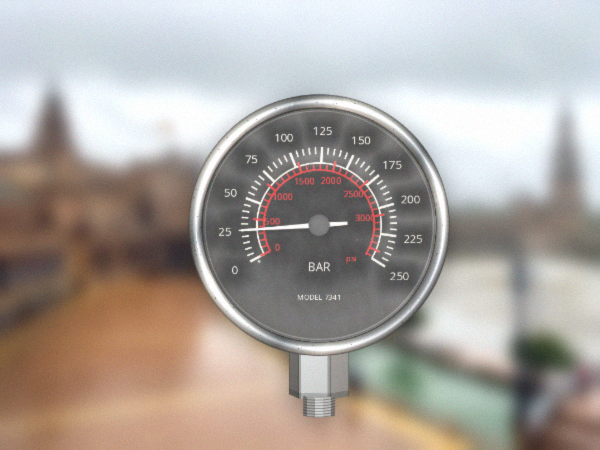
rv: bar 25
